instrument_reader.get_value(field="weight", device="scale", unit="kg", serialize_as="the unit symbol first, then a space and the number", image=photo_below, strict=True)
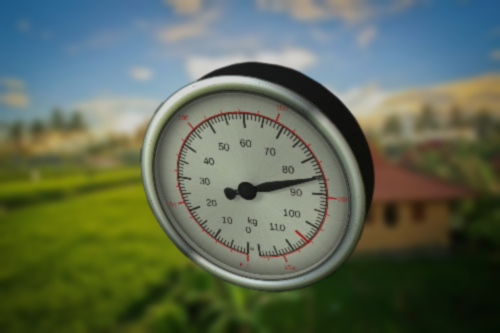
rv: kg 85
